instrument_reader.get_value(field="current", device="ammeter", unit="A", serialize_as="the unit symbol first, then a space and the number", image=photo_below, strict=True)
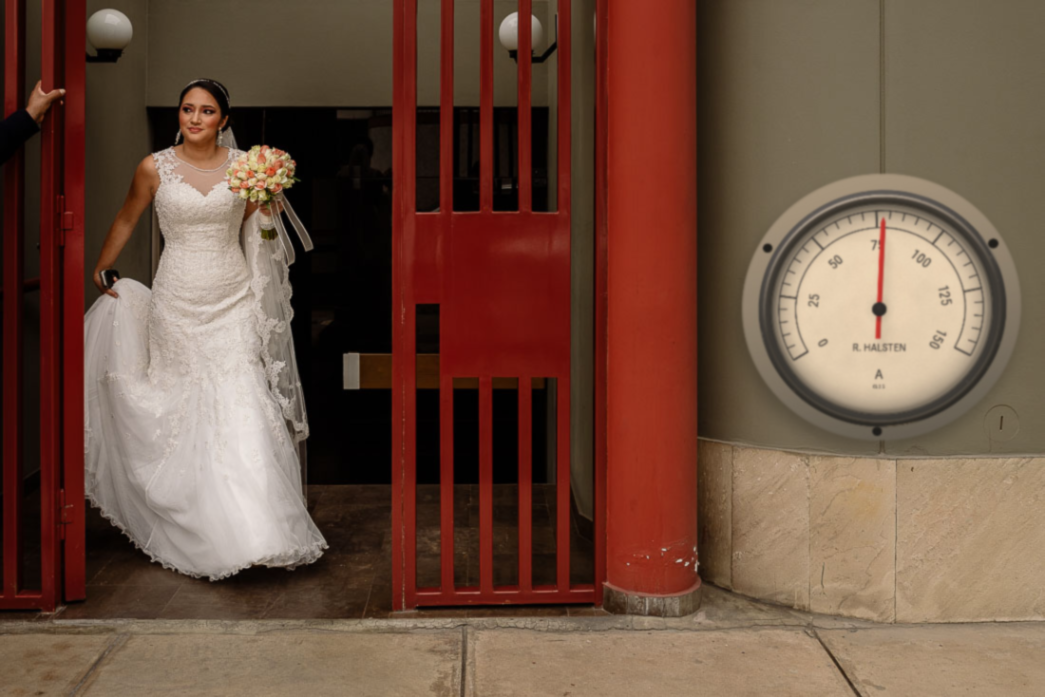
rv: A 77.5
